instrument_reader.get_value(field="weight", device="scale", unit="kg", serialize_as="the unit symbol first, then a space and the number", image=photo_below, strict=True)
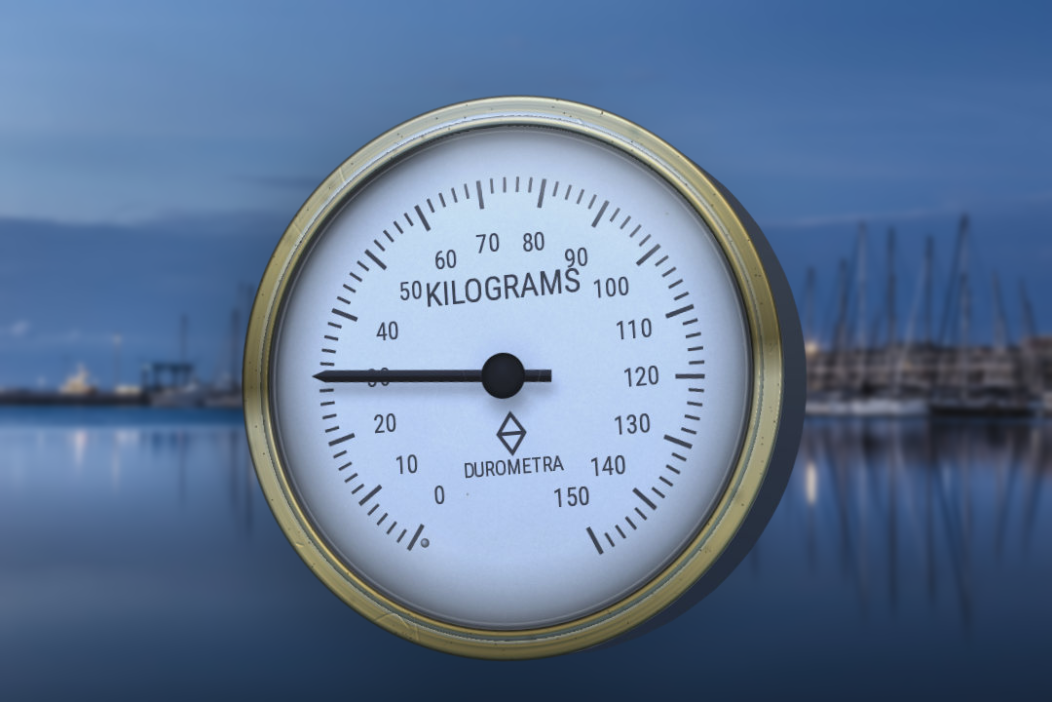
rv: kg 30
